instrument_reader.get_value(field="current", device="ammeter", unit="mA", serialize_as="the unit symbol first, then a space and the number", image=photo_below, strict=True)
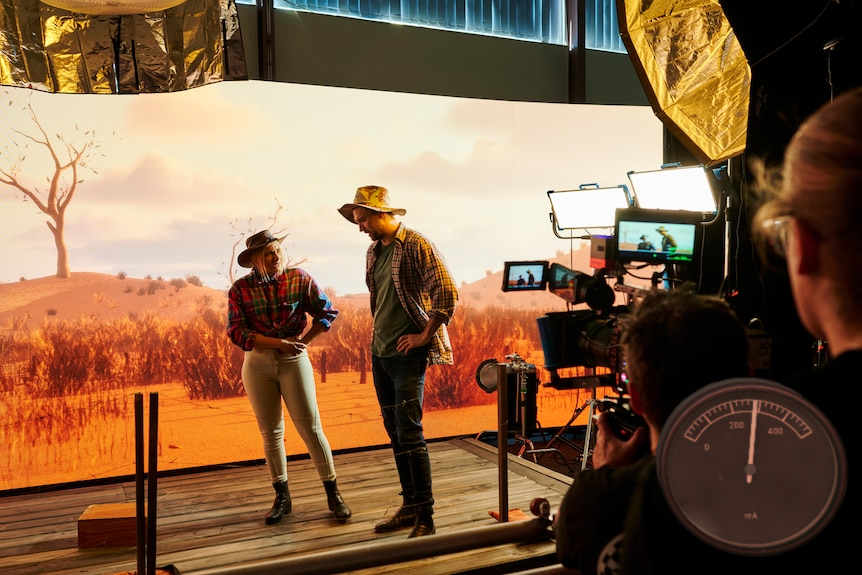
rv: mA 280
